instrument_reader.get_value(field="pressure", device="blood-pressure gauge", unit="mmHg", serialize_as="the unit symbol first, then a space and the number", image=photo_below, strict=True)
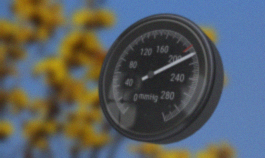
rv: mmHg 210
